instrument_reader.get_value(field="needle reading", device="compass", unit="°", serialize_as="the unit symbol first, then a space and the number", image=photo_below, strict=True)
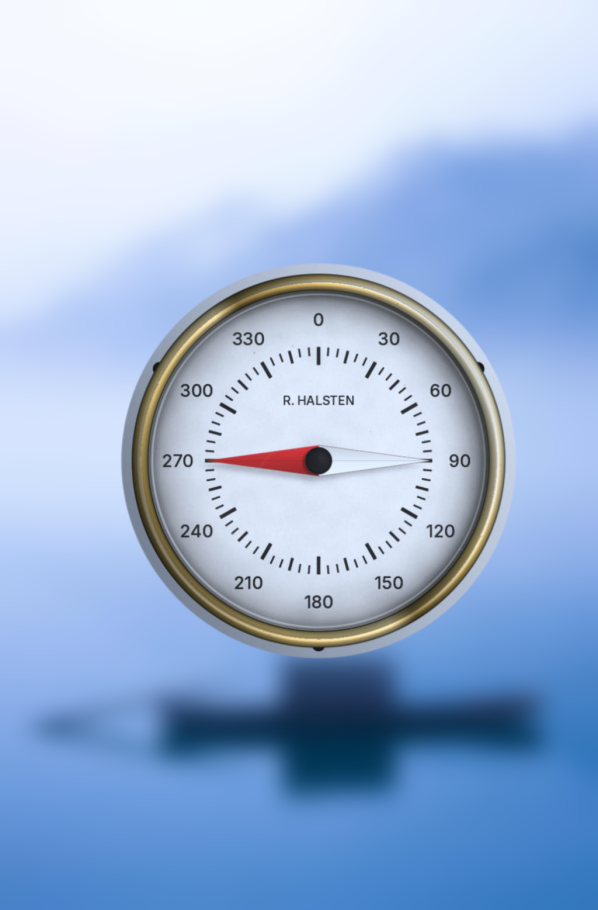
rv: ° 270
